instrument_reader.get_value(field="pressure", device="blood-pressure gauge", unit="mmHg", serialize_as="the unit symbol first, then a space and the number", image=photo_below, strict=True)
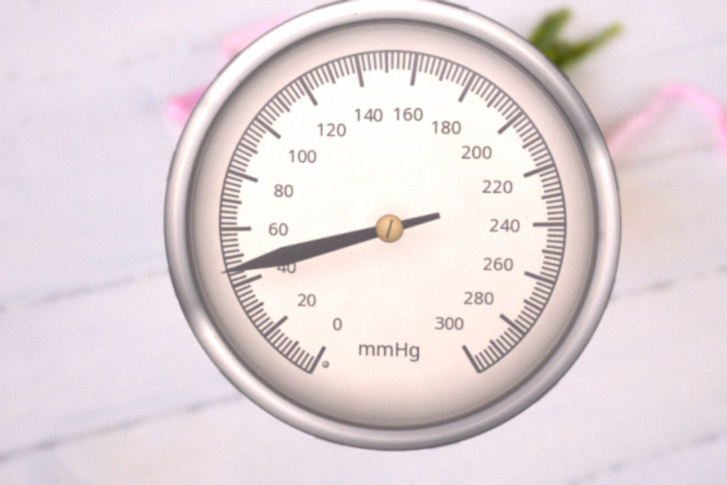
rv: mmHg 46
